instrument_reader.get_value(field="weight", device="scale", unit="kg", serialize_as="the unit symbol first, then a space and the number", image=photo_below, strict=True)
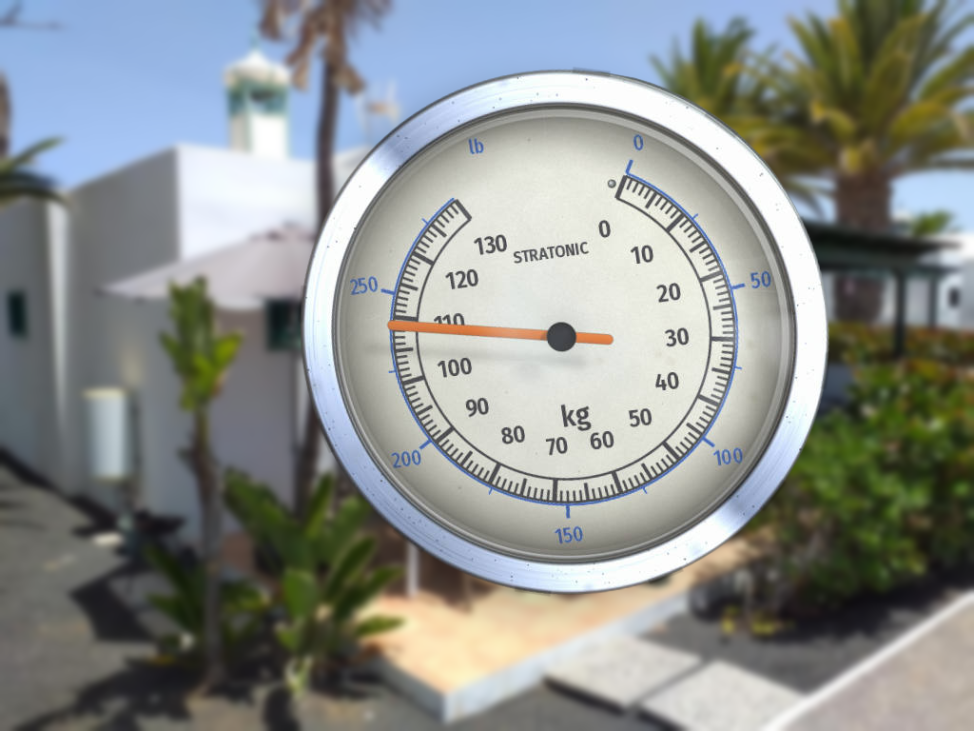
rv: kg 109
